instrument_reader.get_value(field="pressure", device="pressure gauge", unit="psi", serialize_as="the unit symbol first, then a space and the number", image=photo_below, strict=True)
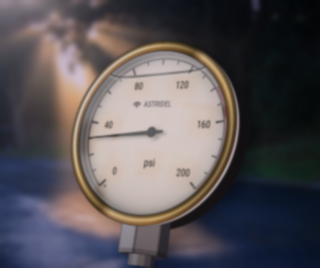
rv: psi 30
